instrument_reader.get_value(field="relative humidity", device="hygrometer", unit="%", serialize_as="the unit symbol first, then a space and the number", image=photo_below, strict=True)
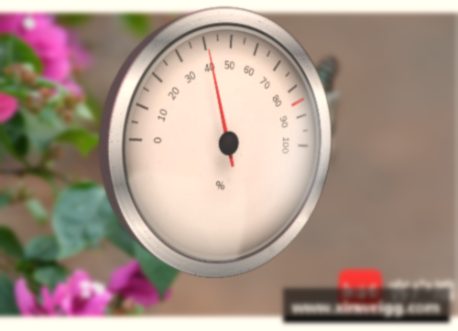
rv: % 40
